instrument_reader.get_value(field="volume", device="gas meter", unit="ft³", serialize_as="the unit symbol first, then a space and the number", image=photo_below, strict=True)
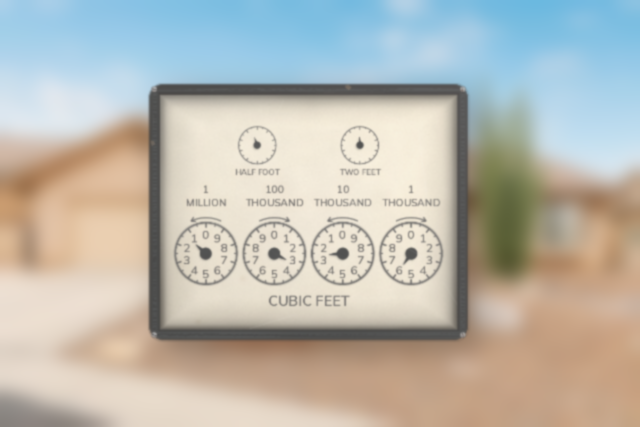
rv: ft³ 132600
